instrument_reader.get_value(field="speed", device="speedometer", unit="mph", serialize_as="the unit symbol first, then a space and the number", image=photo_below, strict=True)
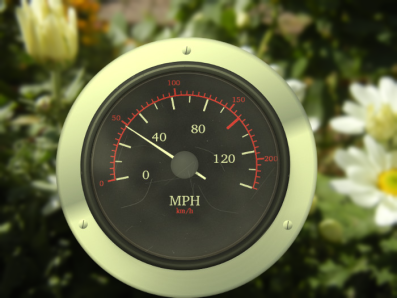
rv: mph 30
